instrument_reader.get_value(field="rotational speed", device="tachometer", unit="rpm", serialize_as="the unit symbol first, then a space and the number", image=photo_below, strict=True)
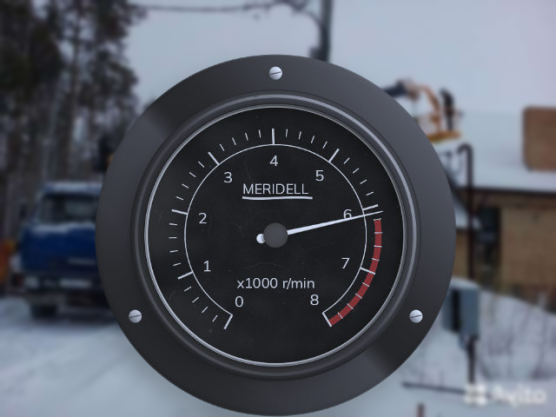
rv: rpm 6100
